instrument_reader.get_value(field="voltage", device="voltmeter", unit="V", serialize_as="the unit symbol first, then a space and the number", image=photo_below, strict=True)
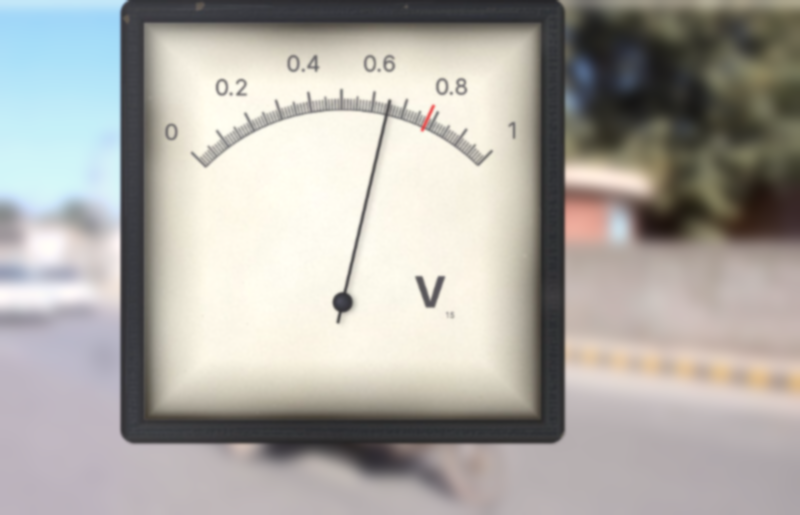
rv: V 0.65
